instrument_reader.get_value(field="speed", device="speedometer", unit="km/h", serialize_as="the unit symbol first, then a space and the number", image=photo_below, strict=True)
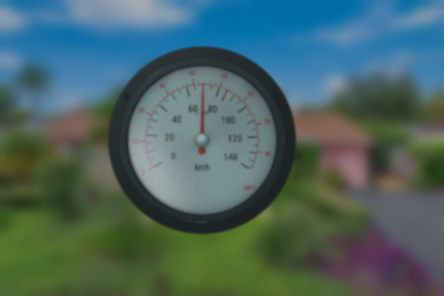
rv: km/h 70
